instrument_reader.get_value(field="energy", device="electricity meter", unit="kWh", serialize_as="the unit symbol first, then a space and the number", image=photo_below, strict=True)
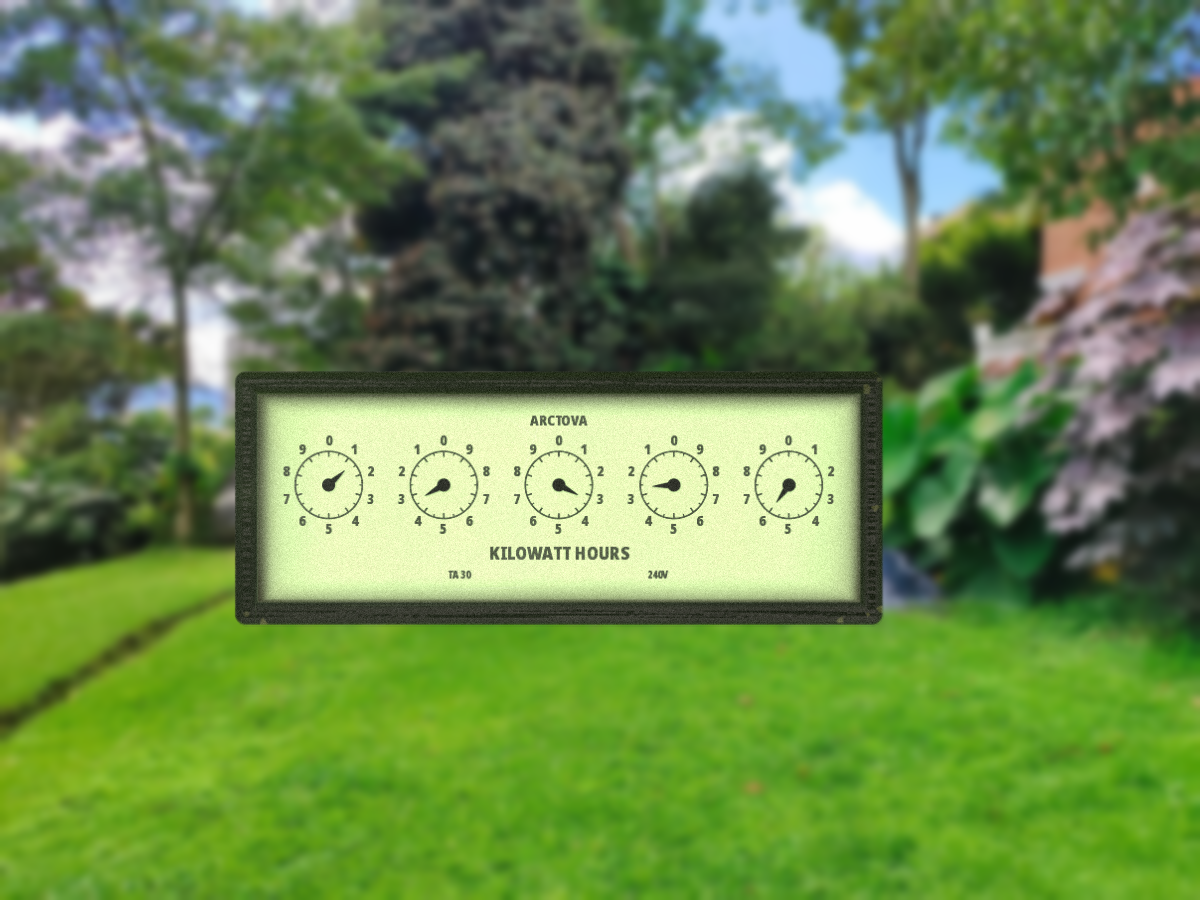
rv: kWh 13326
